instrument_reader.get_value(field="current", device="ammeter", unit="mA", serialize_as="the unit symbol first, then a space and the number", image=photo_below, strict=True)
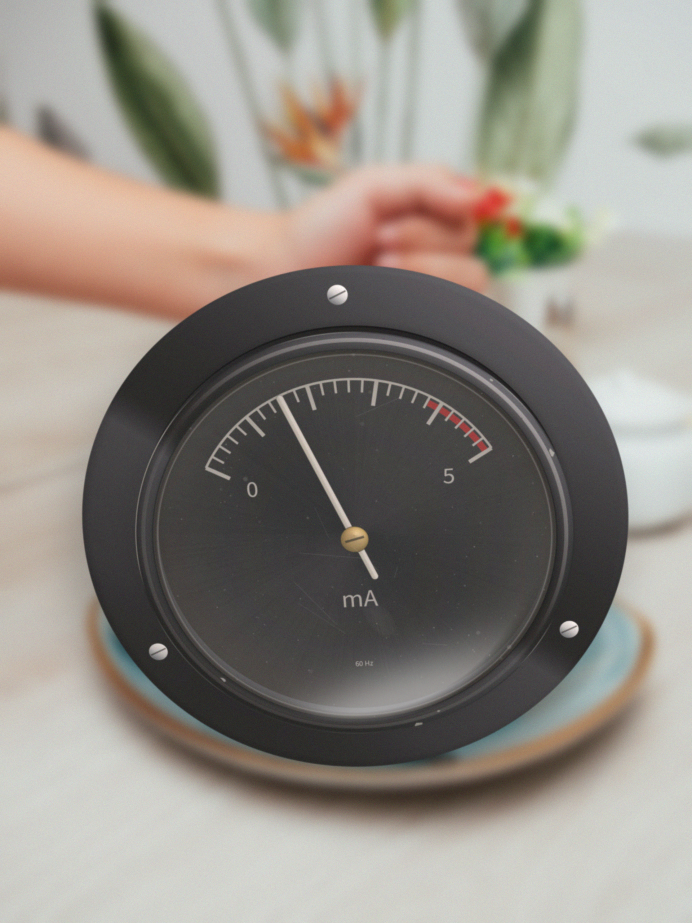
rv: mA 1.6
